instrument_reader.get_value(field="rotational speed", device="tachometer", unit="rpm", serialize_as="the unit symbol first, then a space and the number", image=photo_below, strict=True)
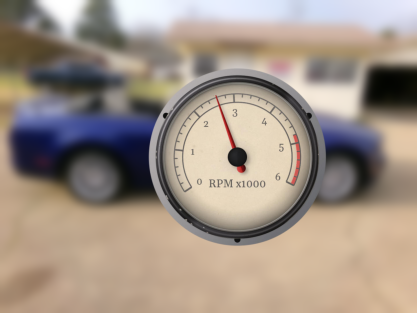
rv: rpm 2600
